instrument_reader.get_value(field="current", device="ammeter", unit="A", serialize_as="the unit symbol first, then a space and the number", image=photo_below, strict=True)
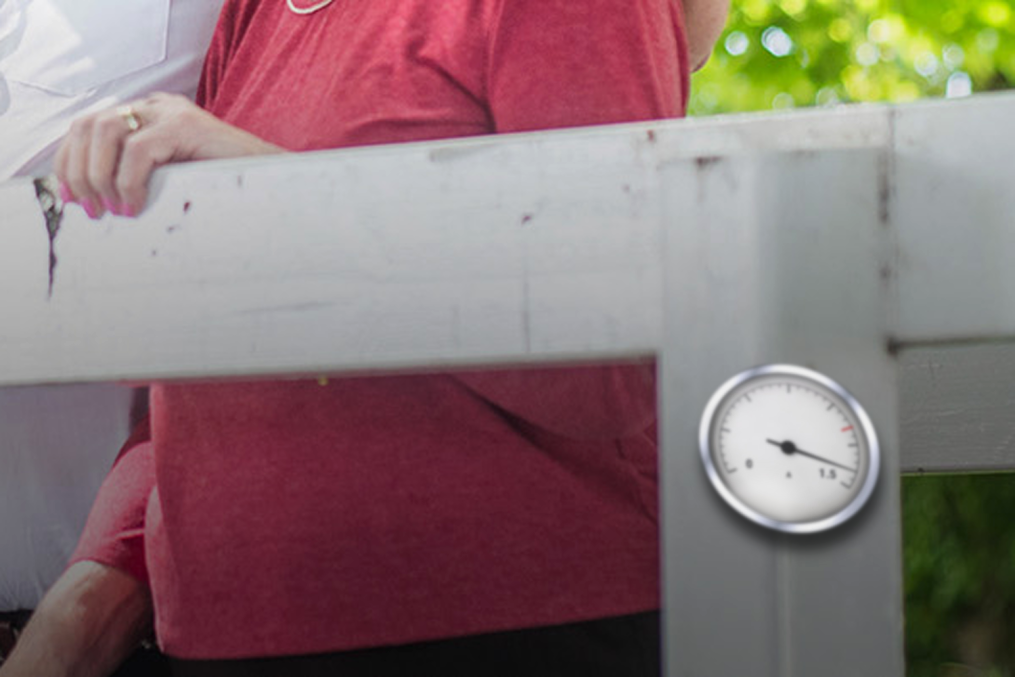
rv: A 1.4
